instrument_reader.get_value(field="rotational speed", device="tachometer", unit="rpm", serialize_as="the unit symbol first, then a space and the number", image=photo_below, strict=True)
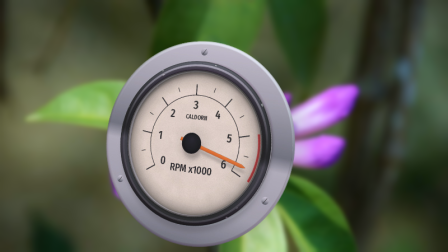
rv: rpm 5750
